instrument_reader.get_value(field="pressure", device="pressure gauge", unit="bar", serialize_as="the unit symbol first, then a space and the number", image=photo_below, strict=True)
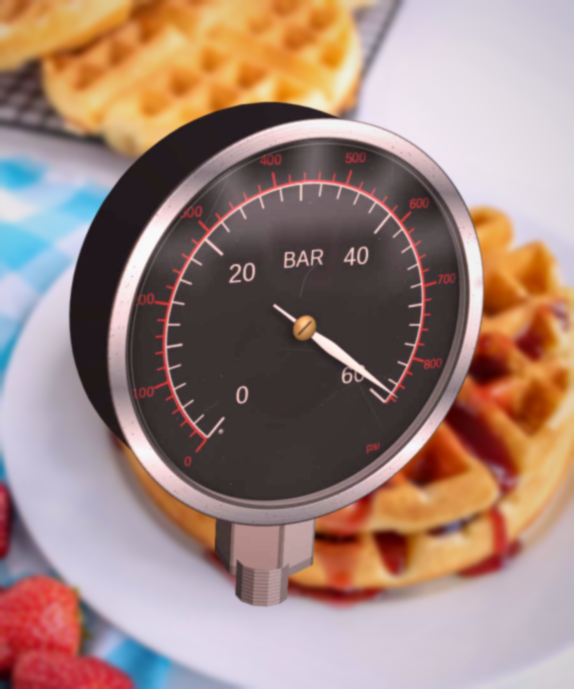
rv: bar 59
